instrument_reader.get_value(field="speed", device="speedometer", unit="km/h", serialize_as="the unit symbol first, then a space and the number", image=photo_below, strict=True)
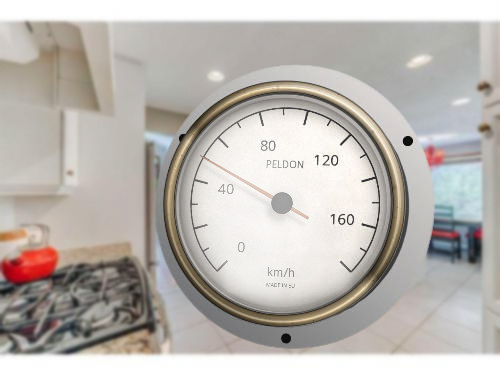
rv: km/h 50
